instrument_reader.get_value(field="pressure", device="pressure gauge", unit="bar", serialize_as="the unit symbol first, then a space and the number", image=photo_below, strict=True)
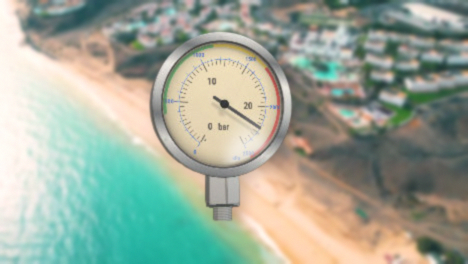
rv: bar 22.5
